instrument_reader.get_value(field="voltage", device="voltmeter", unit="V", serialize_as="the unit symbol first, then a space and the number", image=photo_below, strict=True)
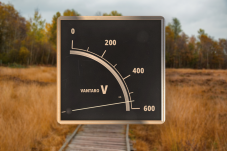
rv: V 550
